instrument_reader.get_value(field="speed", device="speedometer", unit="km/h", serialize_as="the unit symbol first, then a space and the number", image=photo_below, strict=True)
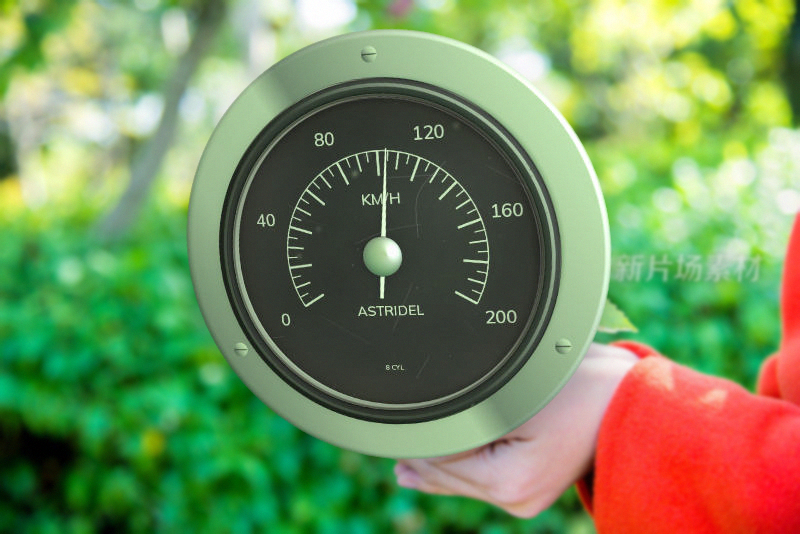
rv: km/h 105
